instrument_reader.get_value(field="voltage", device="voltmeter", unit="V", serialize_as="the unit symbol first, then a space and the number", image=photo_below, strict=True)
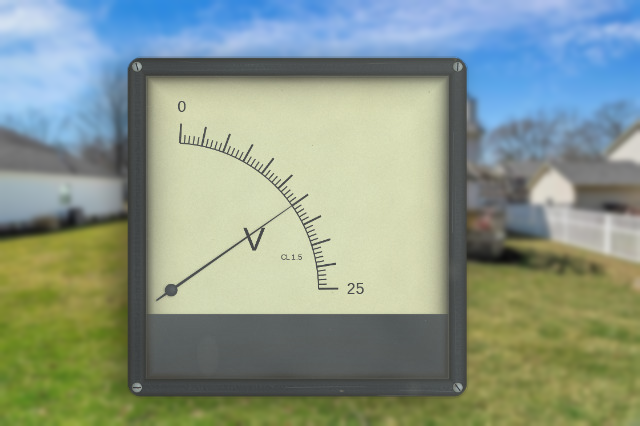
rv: V 15
